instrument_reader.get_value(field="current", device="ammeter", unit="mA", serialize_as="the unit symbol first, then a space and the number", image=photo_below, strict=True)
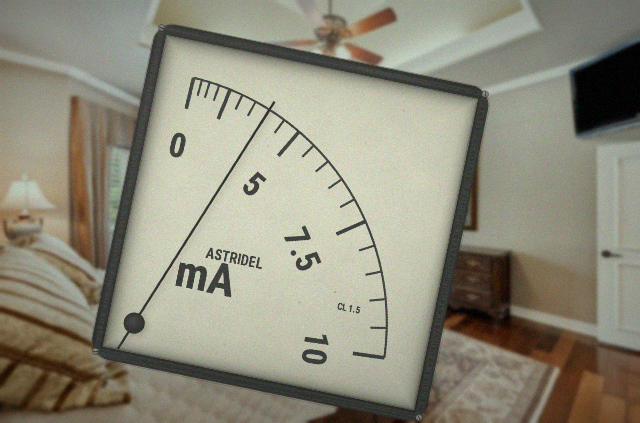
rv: mA 4
